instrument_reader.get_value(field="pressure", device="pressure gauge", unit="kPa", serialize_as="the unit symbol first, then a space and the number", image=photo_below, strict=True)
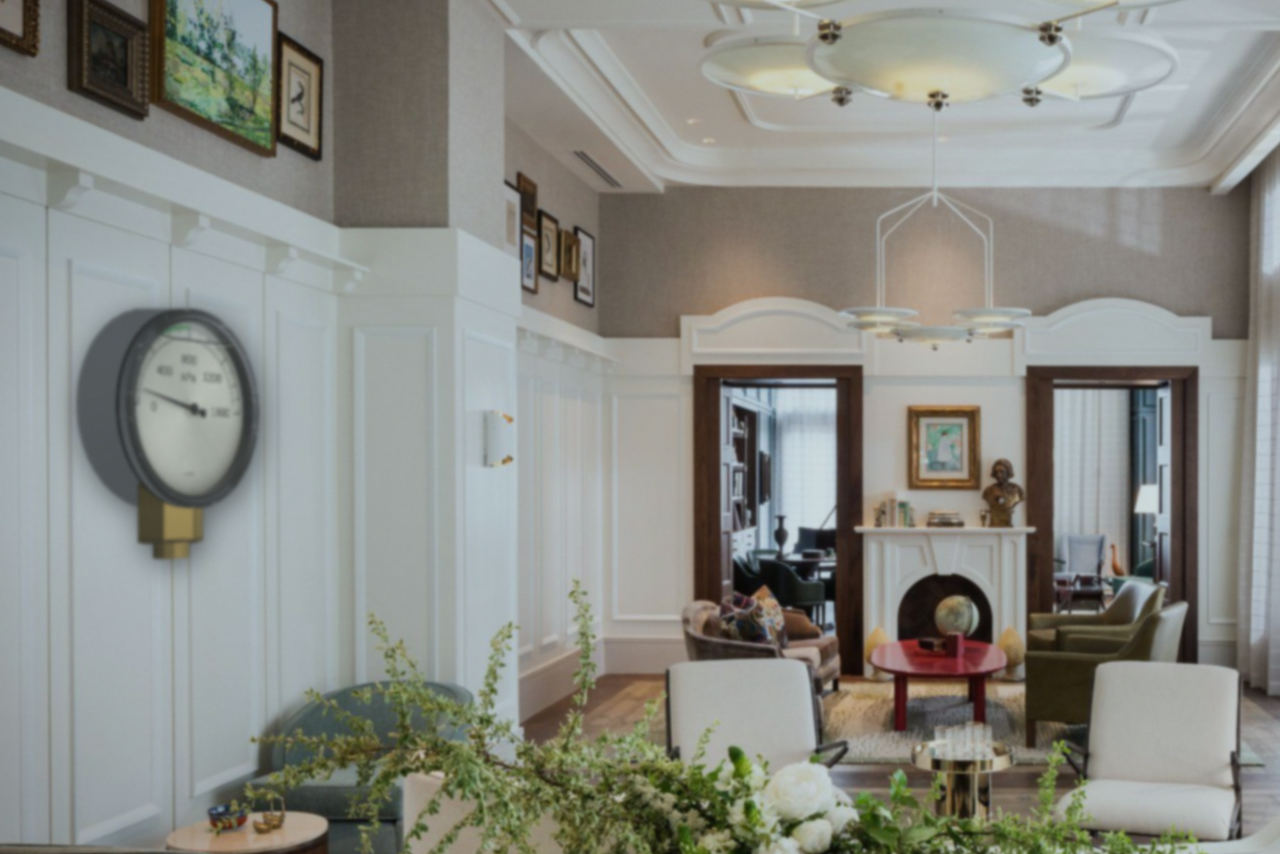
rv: kPa 100
